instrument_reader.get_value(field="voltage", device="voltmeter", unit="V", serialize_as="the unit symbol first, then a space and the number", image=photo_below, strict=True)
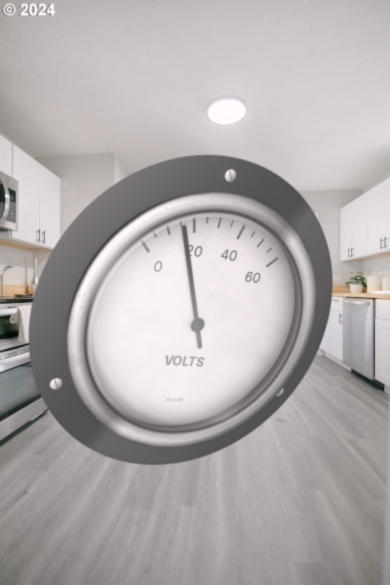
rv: V 15
